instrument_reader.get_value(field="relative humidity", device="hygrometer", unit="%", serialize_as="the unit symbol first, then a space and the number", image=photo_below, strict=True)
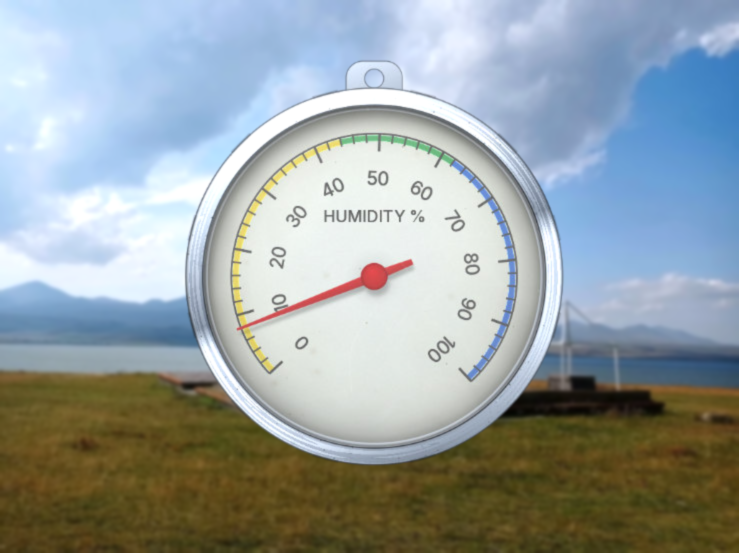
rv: % 8
